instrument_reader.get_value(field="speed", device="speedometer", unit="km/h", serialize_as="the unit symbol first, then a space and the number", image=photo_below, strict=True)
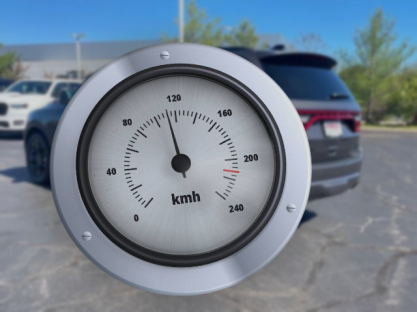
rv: km/h 112
